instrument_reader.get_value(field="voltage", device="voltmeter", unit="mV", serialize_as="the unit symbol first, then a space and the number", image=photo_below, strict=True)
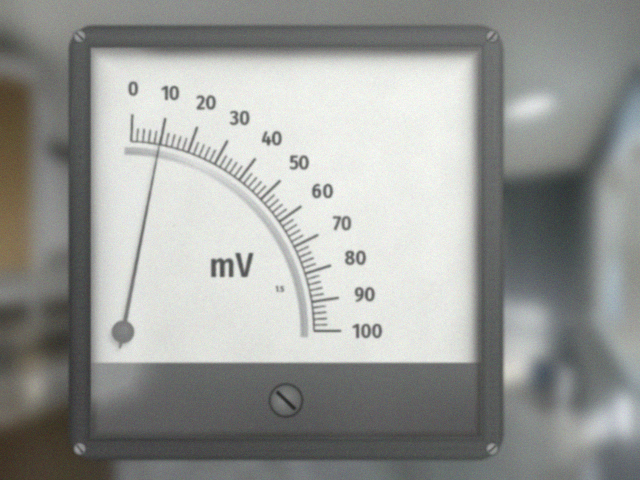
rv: mV 10
